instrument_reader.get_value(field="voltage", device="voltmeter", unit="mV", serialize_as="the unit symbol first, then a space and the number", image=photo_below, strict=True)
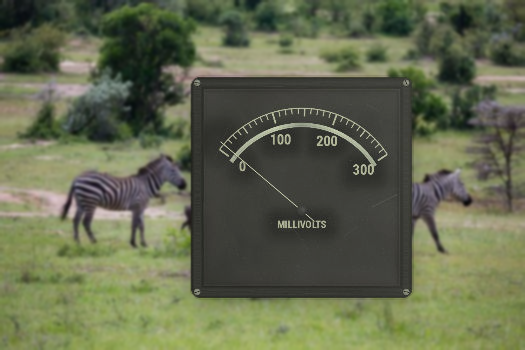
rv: mV 10
